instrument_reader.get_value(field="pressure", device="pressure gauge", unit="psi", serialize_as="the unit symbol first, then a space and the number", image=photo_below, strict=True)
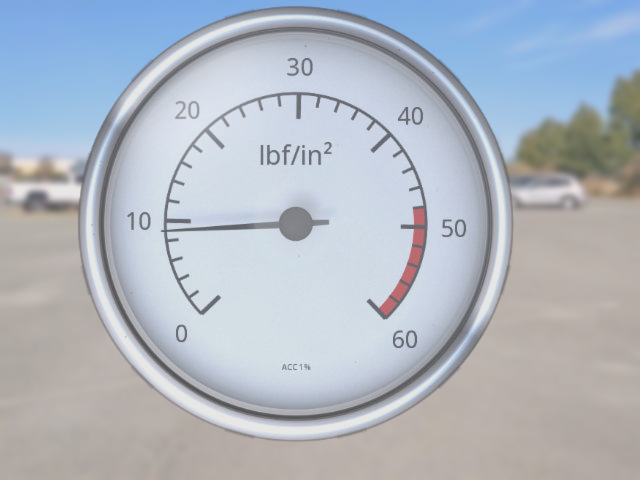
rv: psi 9
